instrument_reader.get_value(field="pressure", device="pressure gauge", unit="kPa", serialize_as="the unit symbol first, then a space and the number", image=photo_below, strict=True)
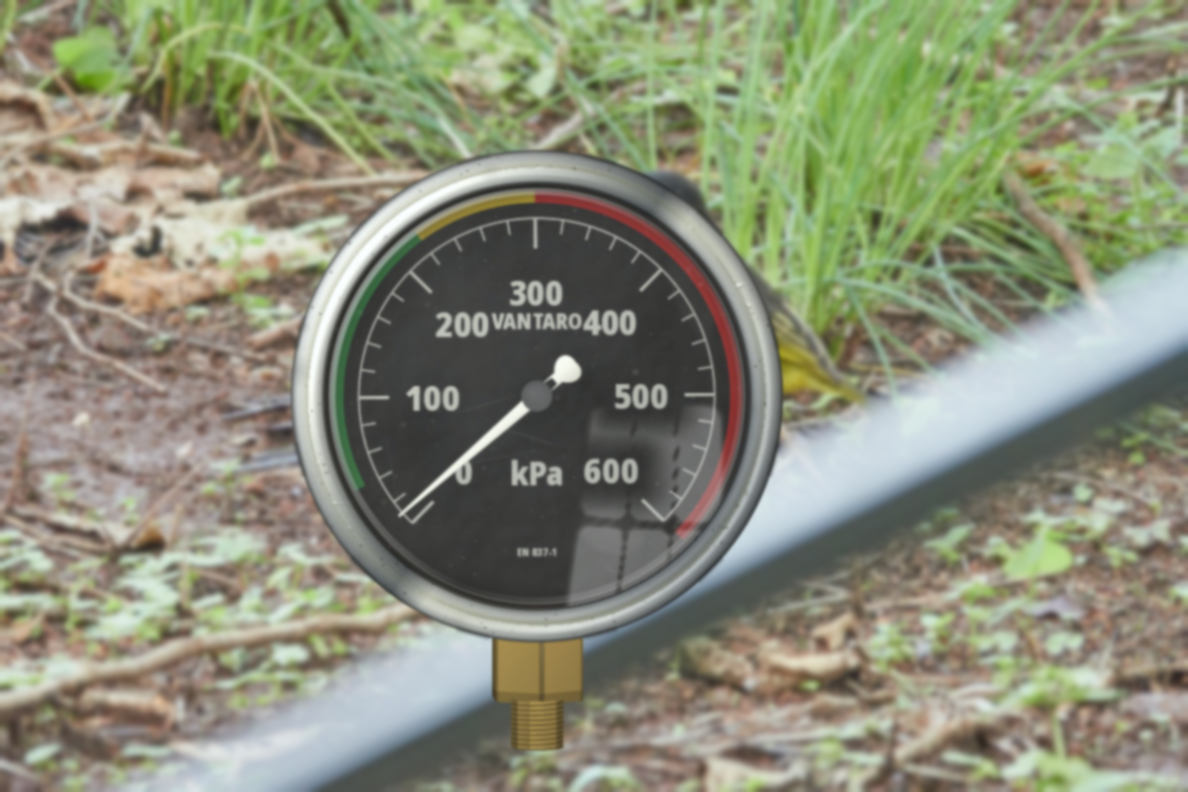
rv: kPa 10
